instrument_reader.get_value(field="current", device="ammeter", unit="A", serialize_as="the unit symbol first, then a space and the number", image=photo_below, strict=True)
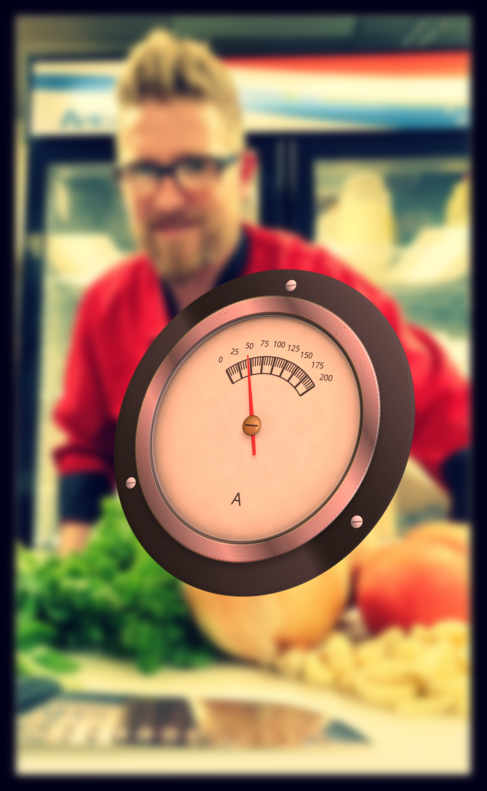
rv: A 50
